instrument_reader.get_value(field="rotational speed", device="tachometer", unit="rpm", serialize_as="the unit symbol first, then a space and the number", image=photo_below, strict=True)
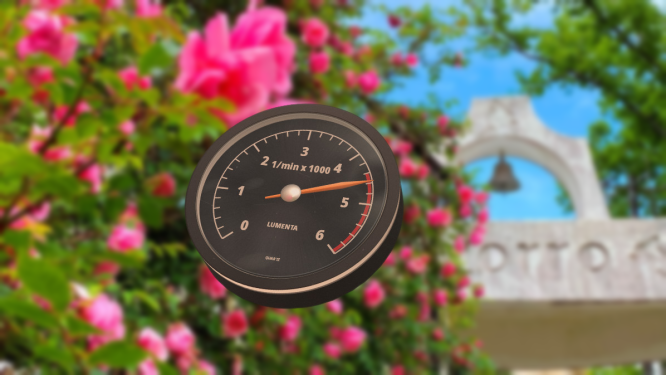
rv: rpm 4600
